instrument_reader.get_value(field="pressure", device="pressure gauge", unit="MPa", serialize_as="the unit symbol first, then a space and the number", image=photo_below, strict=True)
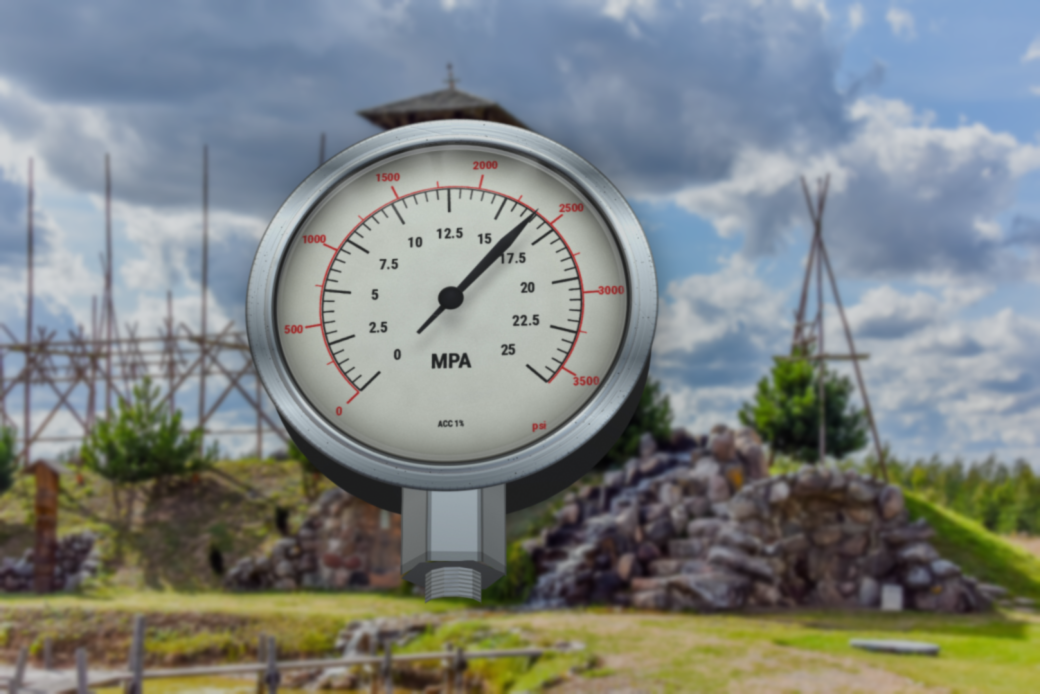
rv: MPa 16.5
